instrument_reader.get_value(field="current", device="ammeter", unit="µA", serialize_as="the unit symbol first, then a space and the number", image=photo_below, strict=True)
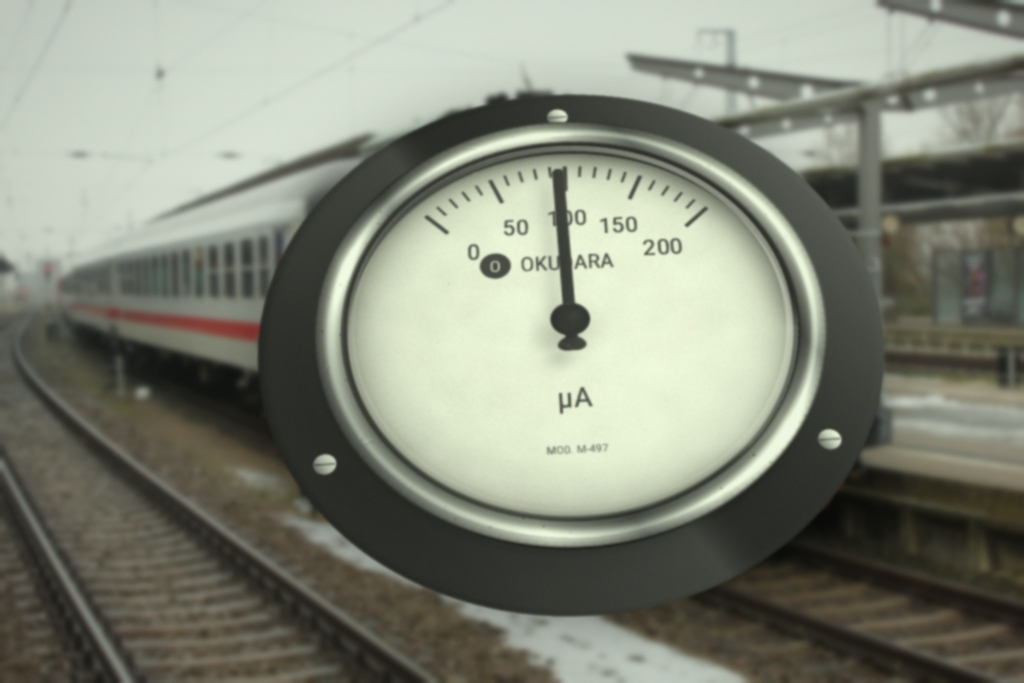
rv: µA 95
